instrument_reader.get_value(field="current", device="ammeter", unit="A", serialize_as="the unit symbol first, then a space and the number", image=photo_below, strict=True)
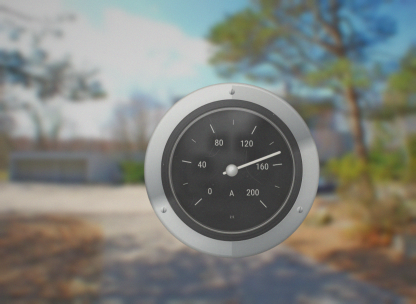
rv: A 150
